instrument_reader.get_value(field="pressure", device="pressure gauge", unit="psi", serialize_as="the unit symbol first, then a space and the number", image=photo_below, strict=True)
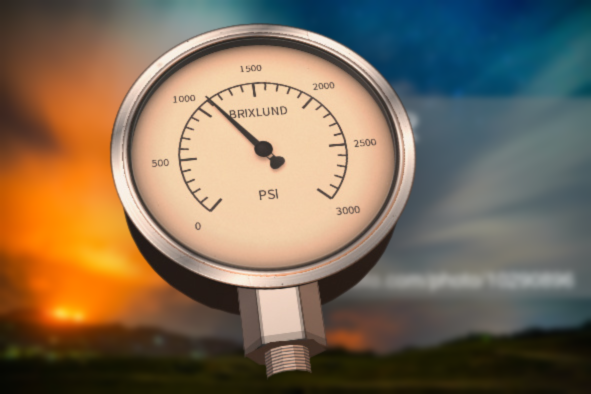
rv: psi 1100
